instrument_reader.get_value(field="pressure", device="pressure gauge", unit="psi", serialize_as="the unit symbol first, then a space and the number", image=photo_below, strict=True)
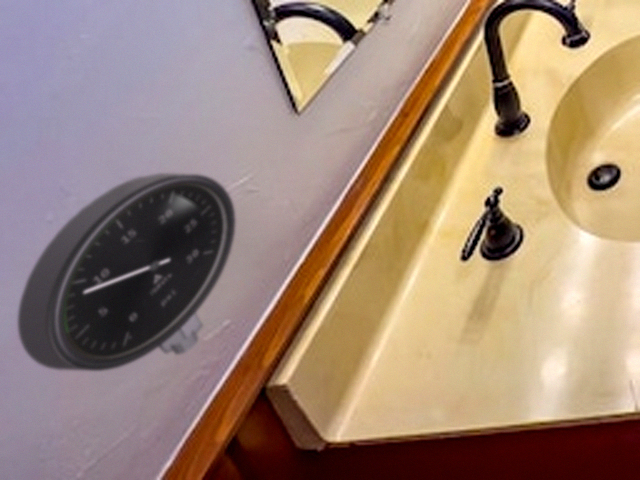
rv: psi 9
